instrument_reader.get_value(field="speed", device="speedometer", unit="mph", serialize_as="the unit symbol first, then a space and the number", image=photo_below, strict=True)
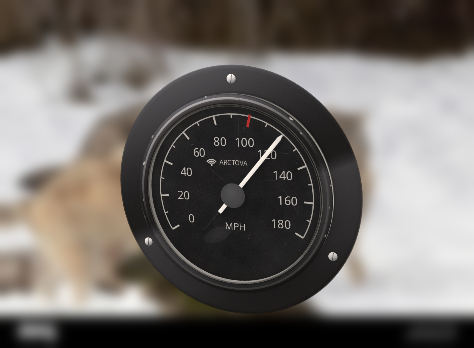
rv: mph 120
